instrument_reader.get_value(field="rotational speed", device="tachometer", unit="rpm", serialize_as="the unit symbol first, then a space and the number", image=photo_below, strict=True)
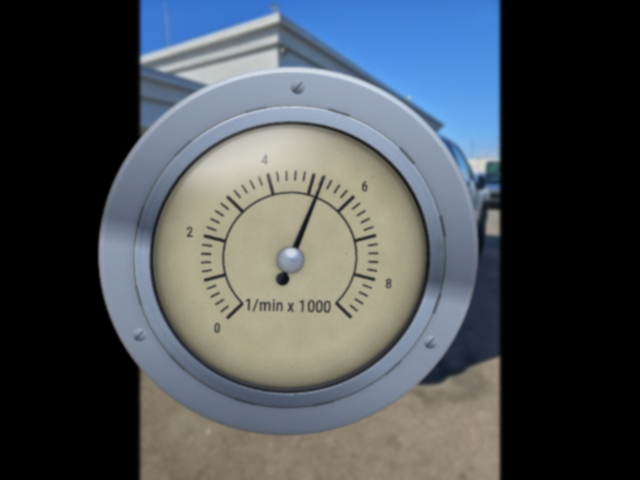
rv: rpm 5200
